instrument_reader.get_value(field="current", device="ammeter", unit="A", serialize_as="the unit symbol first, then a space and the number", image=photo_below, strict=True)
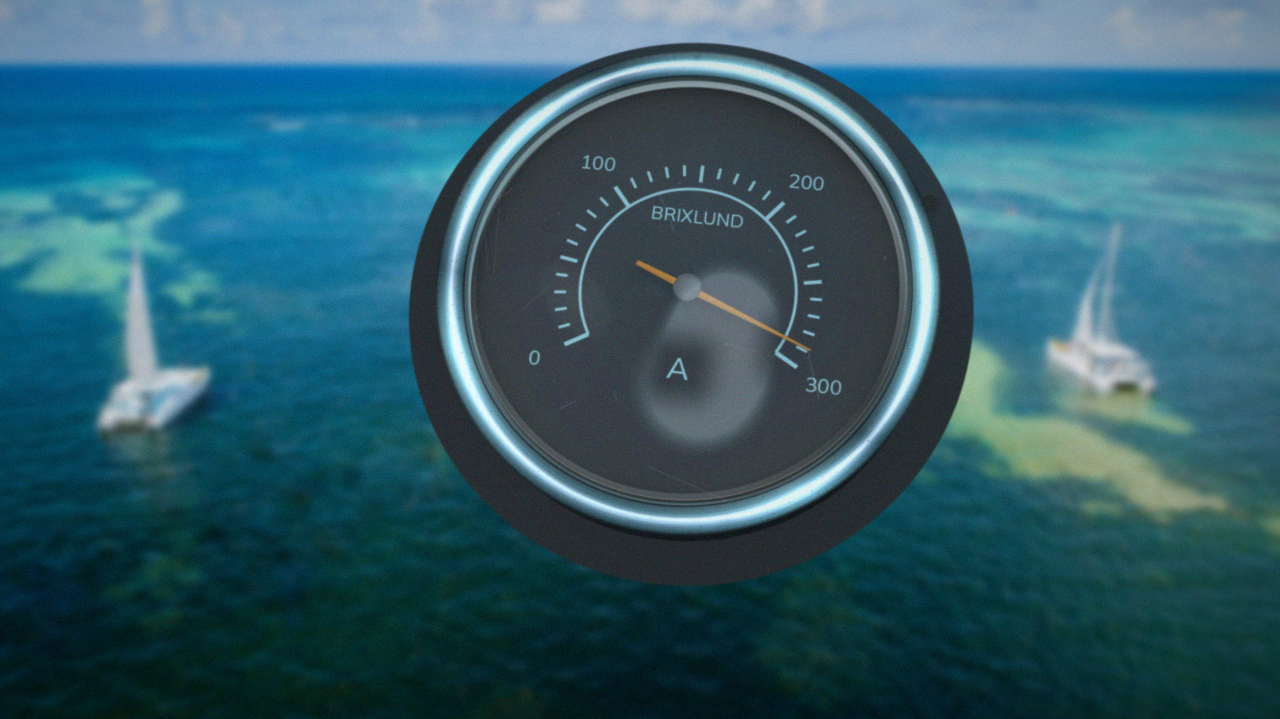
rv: A 290
